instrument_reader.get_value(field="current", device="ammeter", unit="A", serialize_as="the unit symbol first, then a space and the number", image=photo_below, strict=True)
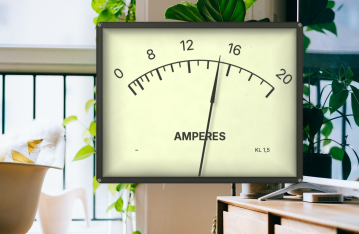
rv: A 15
